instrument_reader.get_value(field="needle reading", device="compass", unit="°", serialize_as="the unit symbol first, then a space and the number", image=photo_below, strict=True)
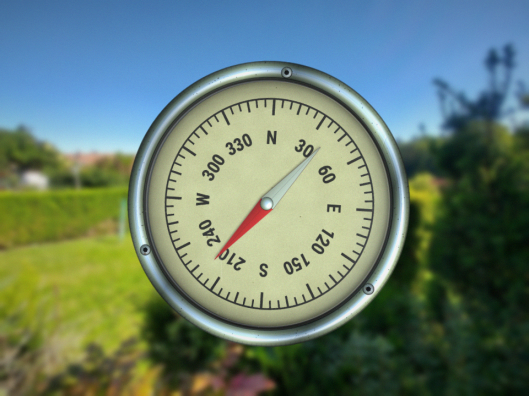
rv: ° 220
